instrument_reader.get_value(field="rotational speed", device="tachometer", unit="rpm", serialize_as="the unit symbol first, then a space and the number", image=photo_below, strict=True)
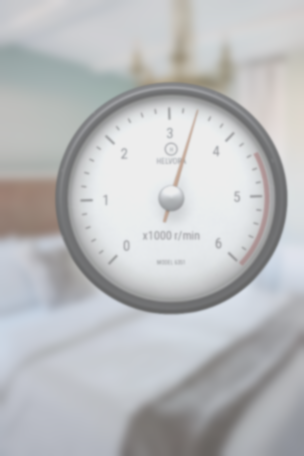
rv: rpm 3400
